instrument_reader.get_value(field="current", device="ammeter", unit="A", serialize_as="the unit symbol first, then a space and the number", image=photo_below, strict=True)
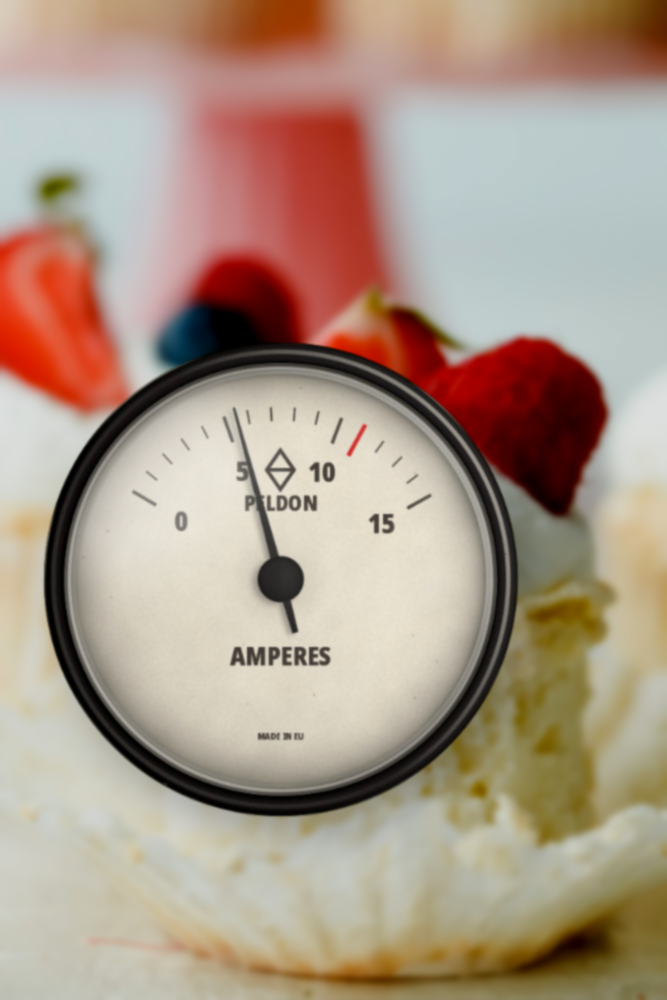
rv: A 5.5
